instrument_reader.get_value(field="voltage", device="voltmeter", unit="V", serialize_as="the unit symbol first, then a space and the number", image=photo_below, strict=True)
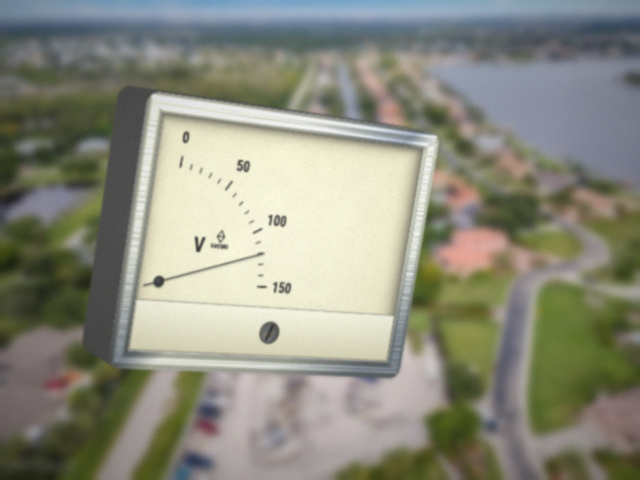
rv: V 120
